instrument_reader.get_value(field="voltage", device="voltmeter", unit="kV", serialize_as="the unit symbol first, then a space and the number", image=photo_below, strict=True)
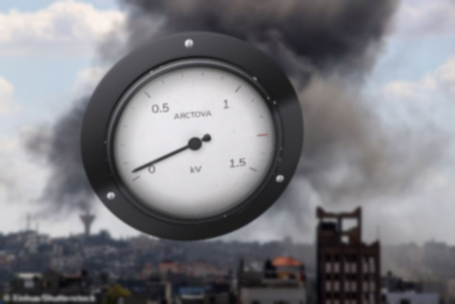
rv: kV 0.05
